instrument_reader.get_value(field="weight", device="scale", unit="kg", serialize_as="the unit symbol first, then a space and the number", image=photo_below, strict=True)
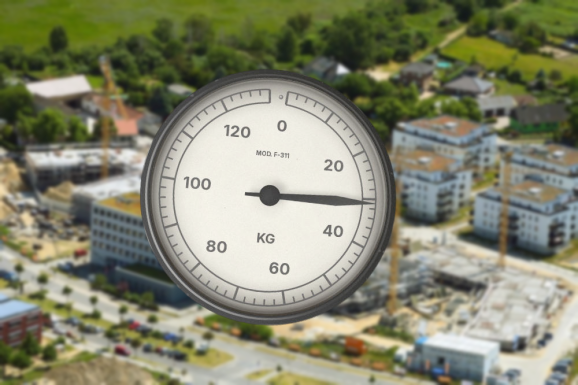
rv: kg 31
